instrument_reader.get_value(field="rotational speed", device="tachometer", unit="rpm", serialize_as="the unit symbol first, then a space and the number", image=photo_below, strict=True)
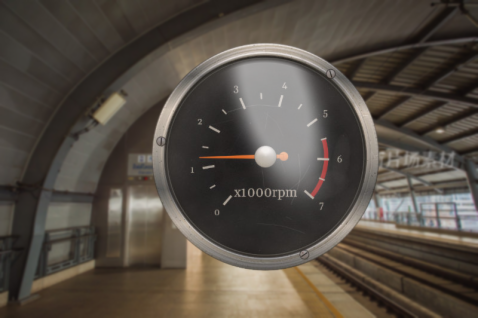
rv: rpm 1250
